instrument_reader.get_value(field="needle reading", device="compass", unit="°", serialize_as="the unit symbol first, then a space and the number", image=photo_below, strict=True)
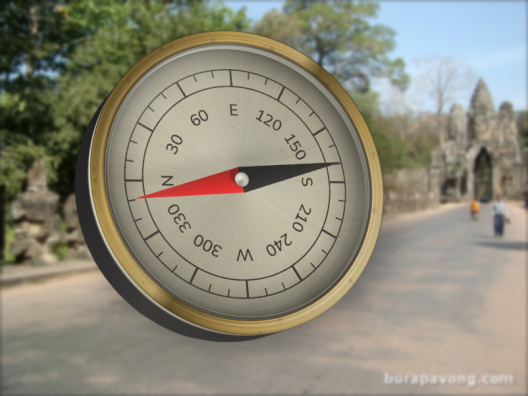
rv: ° 350
